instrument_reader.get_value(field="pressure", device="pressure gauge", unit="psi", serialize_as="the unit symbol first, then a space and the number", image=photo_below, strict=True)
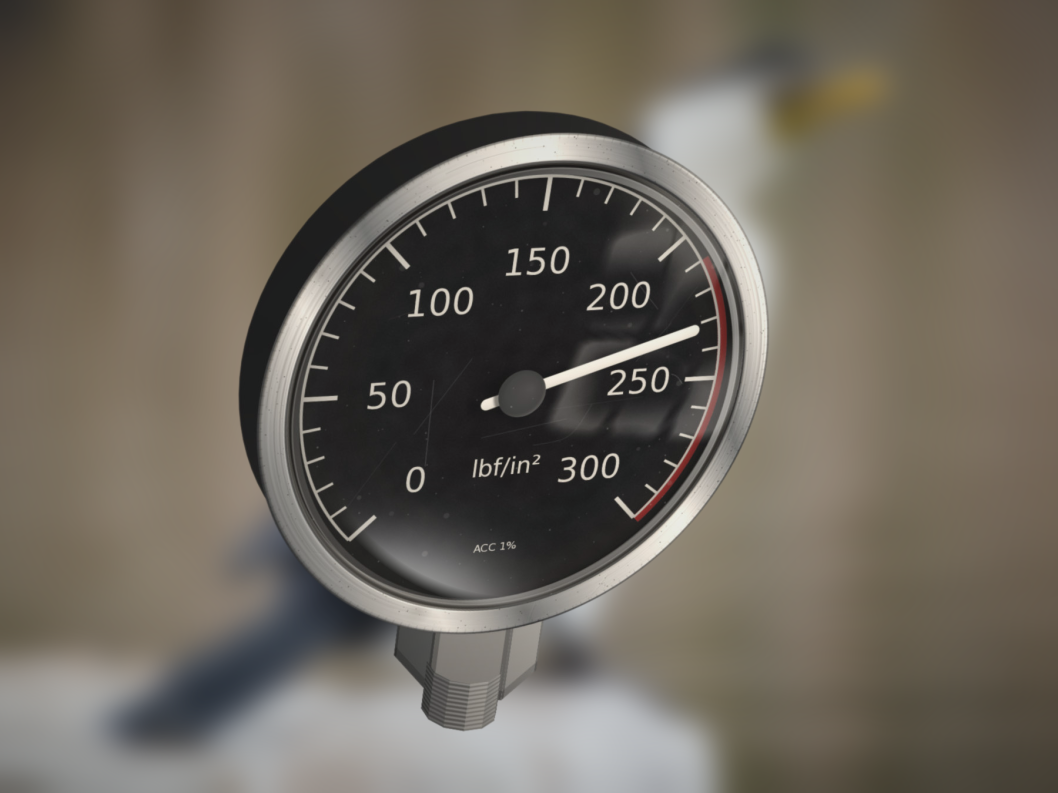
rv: psi 230
